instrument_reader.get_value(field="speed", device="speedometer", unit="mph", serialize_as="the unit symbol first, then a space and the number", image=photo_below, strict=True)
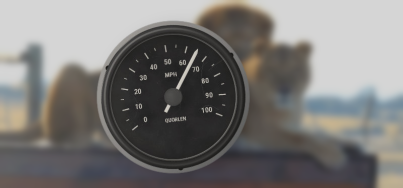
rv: mph 65
